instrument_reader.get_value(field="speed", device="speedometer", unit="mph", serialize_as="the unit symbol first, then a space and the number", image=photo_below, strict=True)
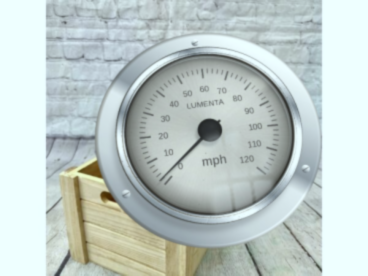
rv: mph 2
